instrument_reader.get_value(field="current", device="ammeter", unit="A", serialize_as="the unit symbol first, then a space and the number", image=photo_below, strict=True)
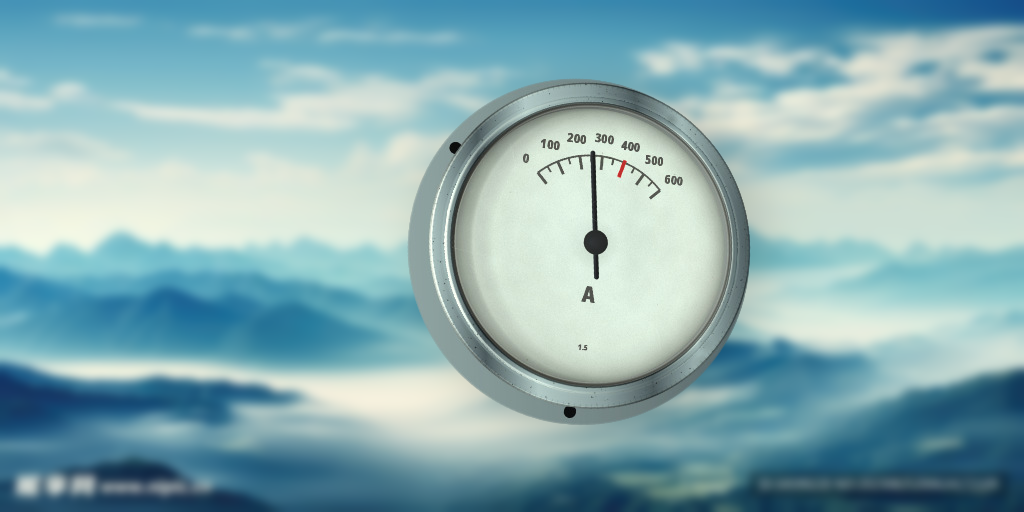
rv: A 250
